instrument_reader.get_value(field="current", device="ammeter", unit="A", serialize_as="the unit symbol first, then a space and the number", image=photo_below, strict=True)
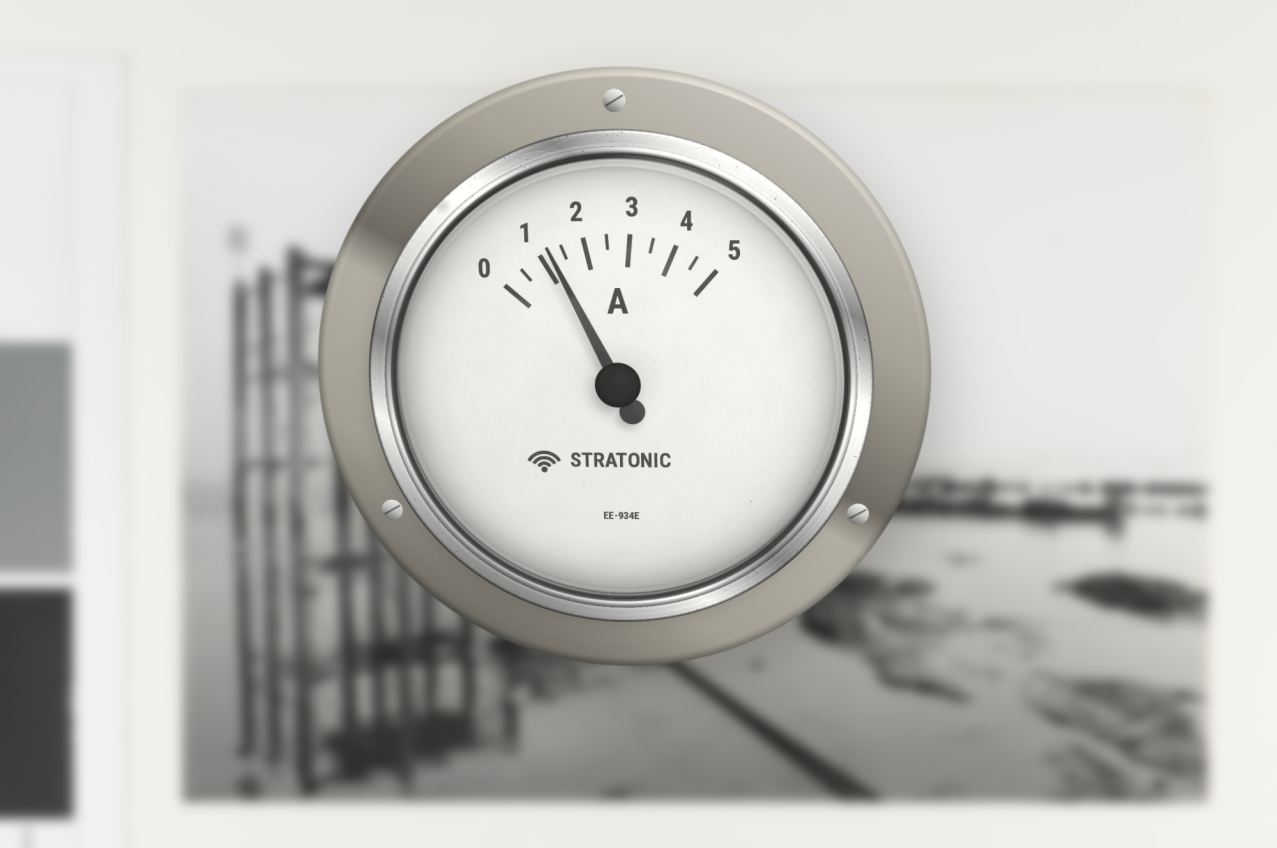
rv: A 1.25
